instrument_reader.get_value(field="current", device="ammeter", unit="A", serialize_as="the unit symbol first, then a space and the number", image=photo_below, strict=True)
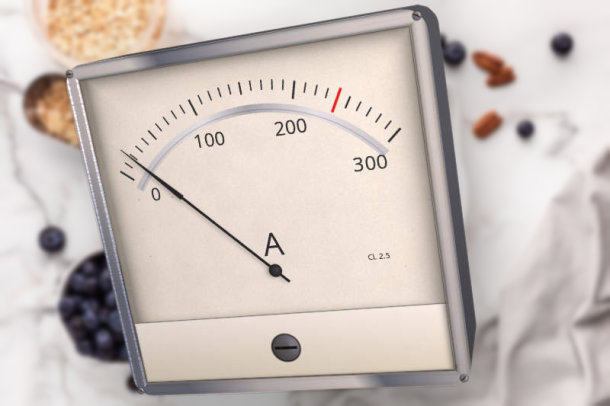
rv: A 20
